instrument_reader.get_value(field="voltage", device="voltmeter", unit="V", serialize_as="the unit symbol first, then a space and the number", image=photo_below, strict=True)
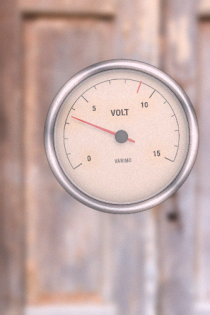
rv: V 3.5
